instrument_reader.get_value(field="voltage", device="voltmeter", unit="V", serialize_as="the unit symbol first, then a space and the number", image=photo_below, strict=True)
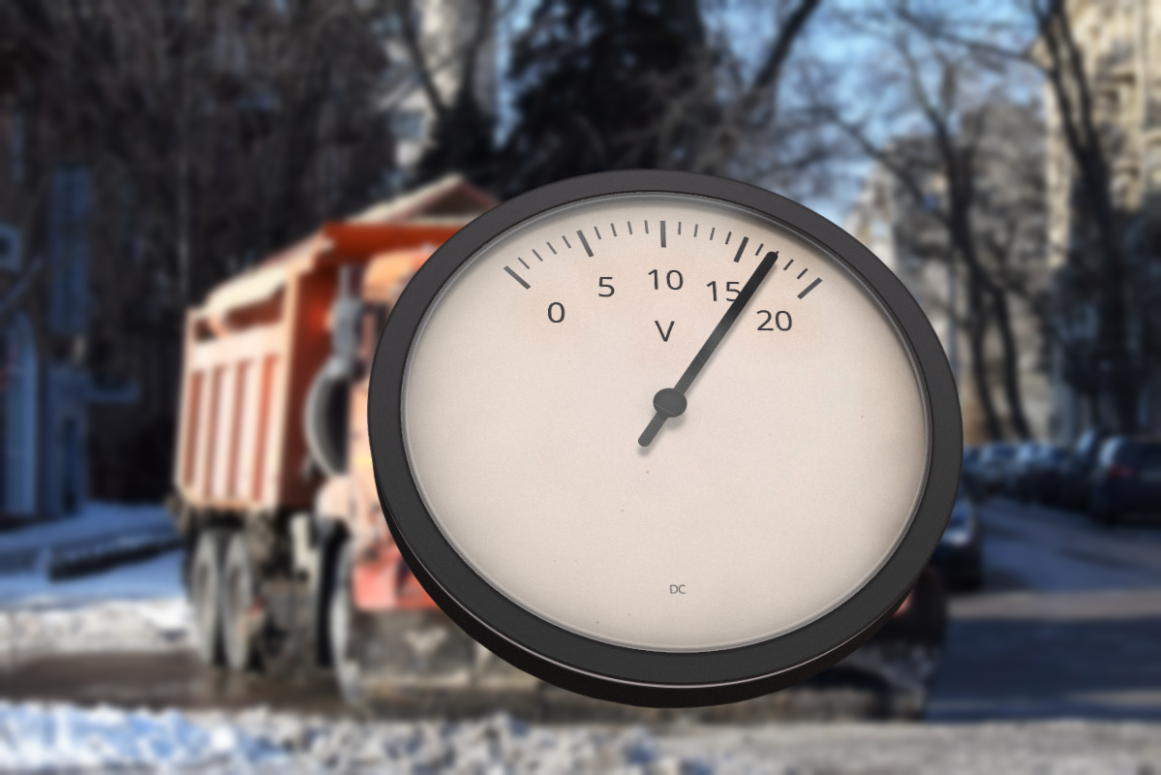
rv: V 17
